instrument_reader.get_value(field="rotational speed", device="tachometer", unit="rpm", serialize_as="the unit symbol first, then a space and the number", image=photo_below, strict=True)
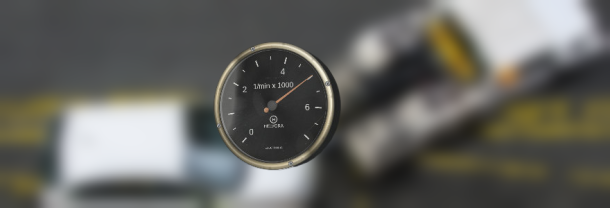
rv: rpm 5000
